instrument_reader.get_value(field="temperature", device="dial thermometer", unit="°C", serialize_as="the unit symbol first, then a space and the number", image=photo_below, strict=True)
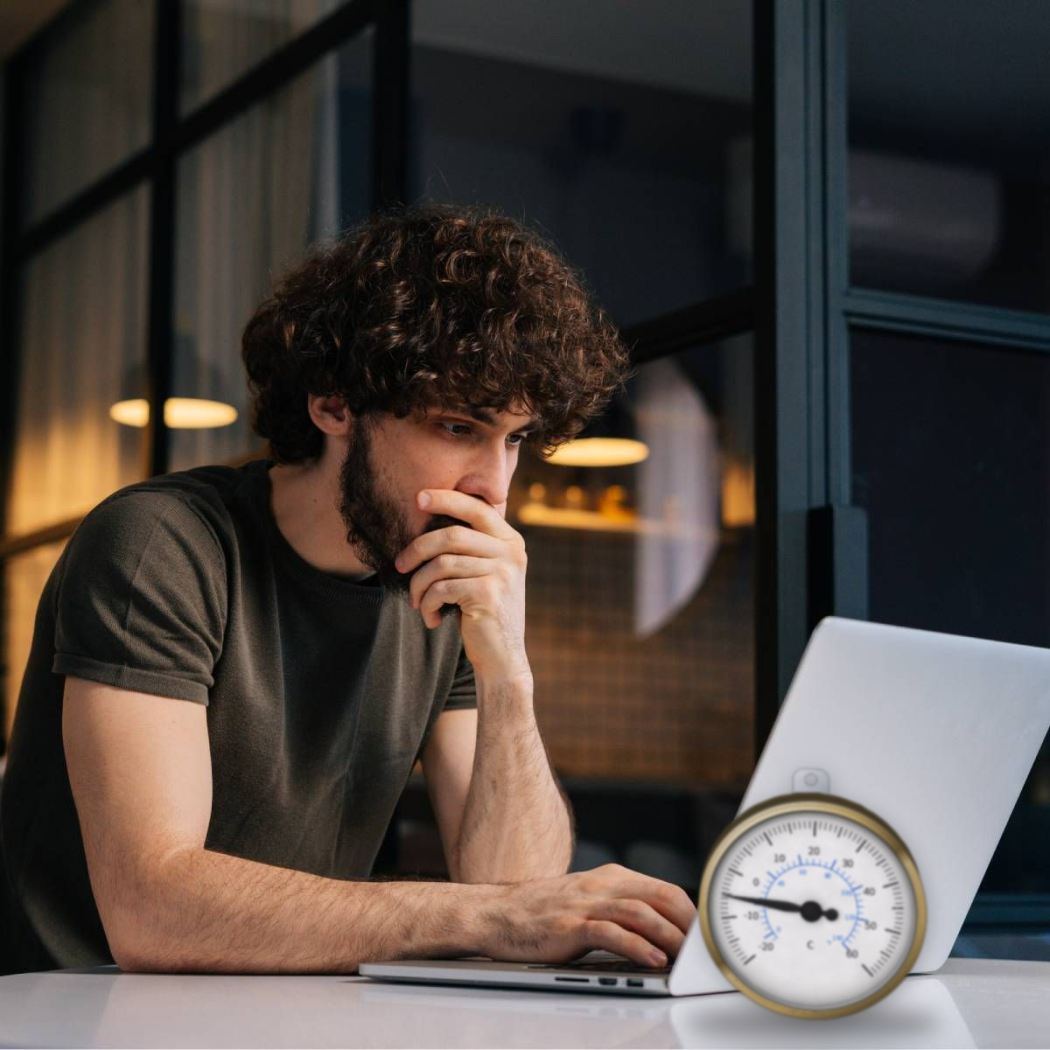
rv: °C -5
